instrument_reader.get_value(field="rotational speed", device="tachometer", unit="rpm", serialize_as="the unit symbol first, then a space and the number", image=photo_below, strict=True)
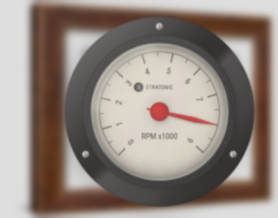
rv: rpm 8000
